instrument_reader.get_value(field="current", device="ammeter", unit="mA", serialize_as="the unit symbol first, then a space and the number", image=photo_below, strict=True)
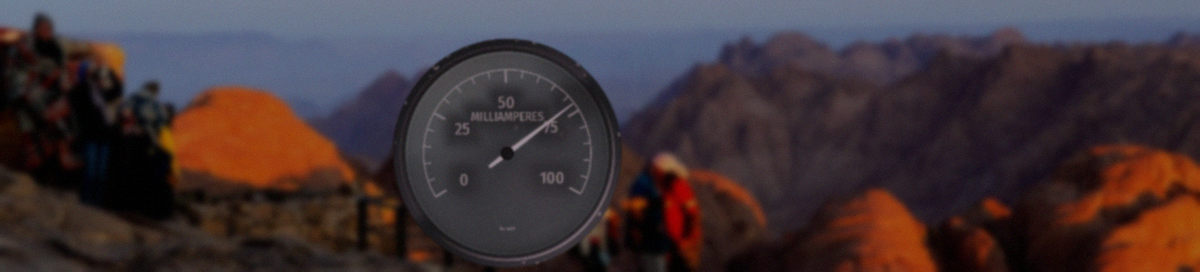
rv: mA 72.5
